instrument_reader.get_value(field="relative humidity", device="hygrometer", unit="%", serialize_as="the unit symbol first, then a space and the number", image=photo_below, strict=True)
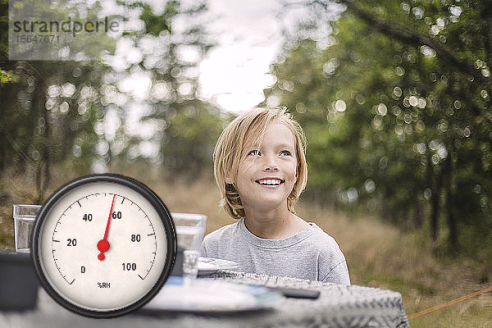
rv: % 56
